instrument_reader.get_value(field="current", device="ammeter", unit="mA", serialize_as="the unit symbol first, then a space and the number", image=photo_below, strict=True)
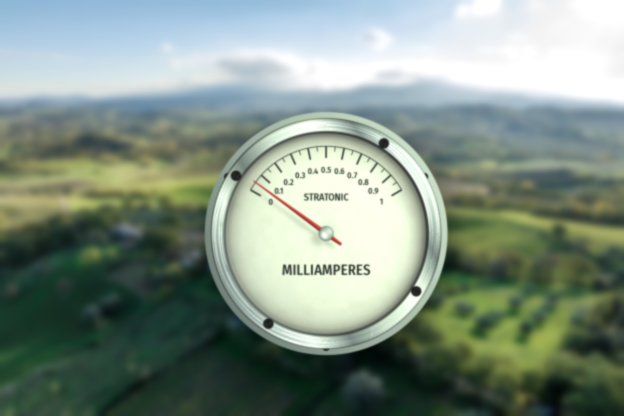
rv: mA 0.05
